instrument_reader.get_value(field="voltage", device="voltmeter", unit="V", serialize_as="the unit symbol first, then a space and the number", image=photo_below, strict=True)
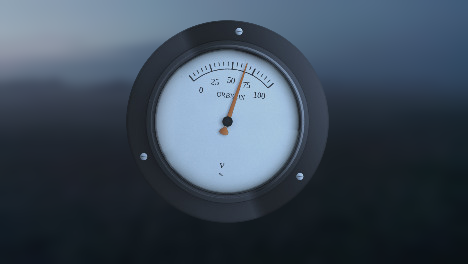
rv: V 65
